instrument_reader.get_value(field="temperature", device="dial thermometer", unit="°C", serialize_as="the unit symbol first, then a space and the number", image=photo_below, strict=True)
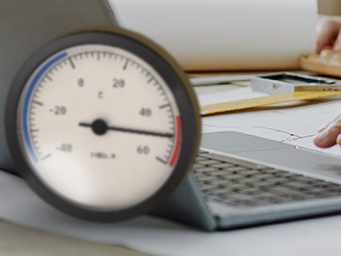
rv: °C 50
